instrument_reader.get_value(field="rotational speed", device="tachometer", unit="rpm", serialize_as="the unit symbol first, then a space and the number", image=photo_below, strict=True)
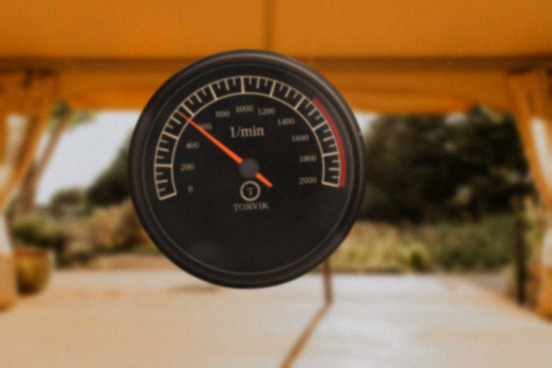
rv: rpm 550
